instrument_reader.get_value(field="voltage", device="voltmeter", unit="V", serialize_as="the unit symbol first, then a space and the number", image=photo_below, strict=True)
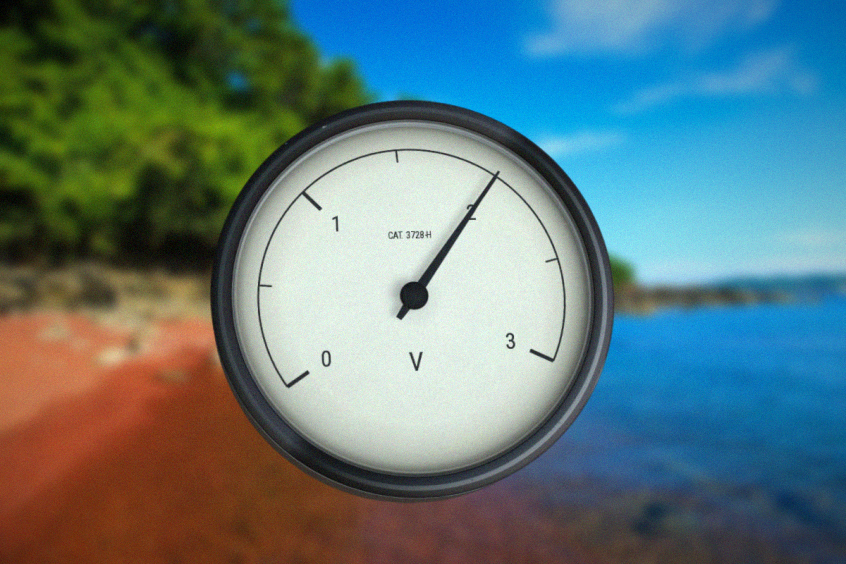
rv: V 2
